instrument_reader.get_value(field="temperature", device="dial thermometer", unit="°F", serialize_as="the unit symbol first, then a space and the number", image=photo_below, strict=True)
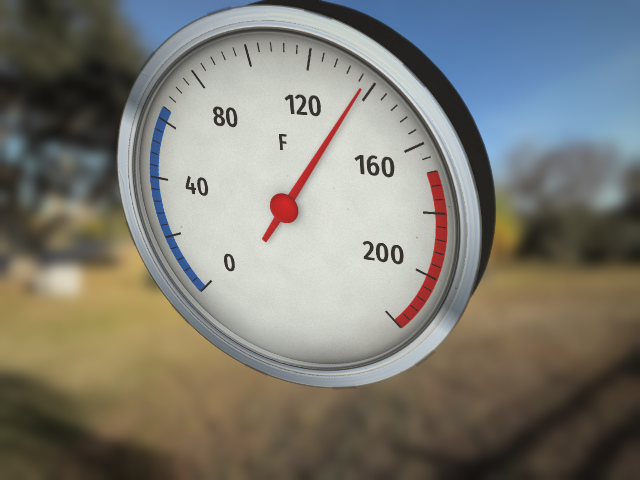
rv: °F 138
